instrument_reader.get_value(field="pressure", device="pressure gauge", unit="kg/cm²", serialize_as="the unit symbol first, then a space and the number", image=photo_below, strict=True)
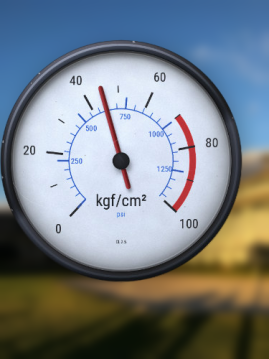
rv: kg/cm² 45
